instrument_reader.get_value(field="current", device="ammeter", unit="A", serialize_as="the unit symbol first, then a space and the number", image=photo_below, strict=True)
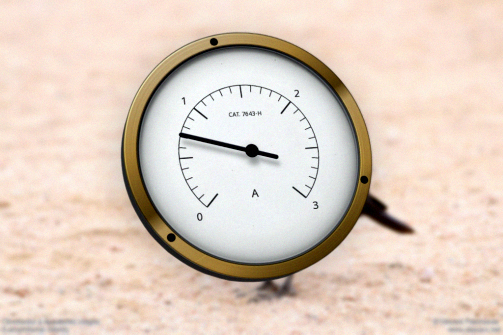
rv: A 0.7
